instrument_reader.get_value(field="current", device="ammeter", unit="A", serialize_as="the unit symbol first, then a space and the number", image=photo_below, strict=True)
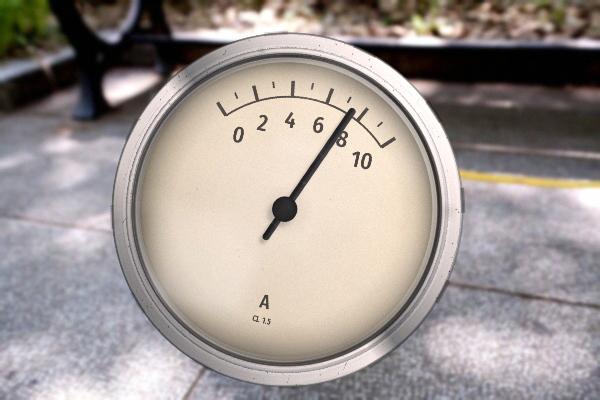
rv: A 7.5
